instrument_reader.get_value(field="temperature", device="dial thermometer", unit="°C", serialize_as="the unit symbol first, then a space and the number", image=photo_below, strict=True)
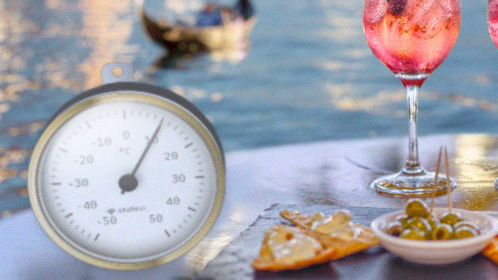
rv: °C 10
